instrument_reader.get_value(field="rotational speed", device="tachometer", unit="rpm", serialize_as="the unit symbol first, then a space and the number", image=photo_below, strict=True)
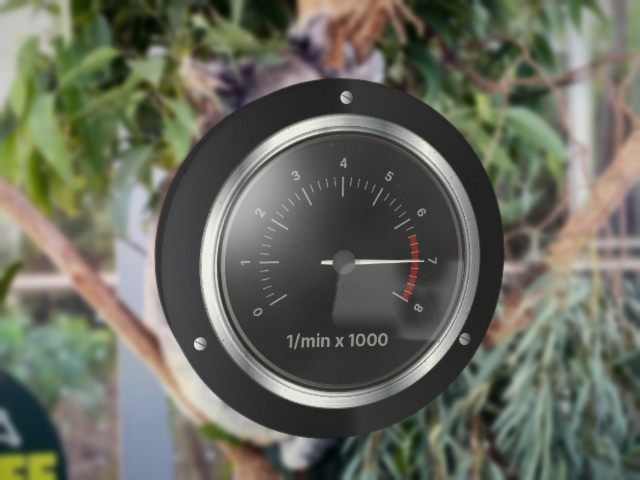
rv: rpm 7000
